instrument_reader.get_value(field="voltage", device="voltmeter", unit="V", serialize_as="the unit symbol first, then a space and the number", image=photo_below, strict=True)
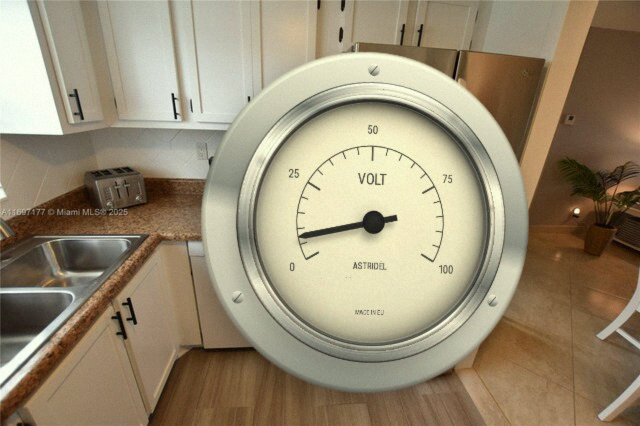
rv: V 7.5
